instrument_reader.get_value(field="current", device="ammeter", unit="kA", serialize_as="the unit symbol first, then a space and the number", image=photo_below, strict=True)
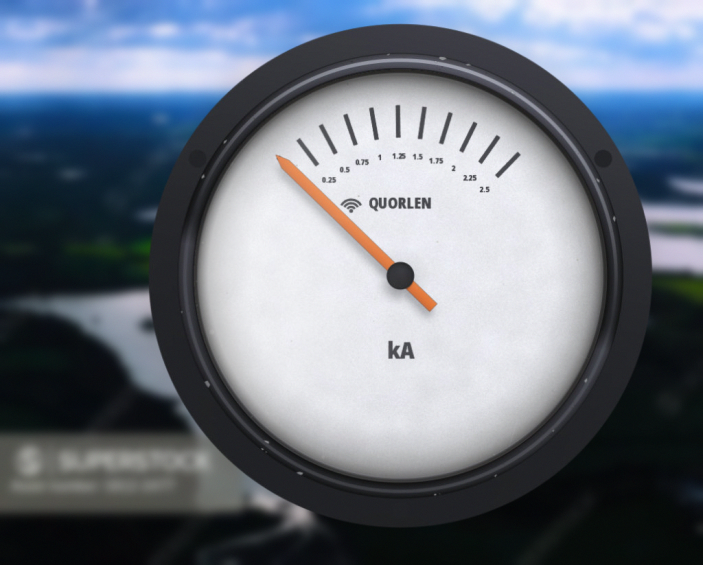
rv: kA 0
